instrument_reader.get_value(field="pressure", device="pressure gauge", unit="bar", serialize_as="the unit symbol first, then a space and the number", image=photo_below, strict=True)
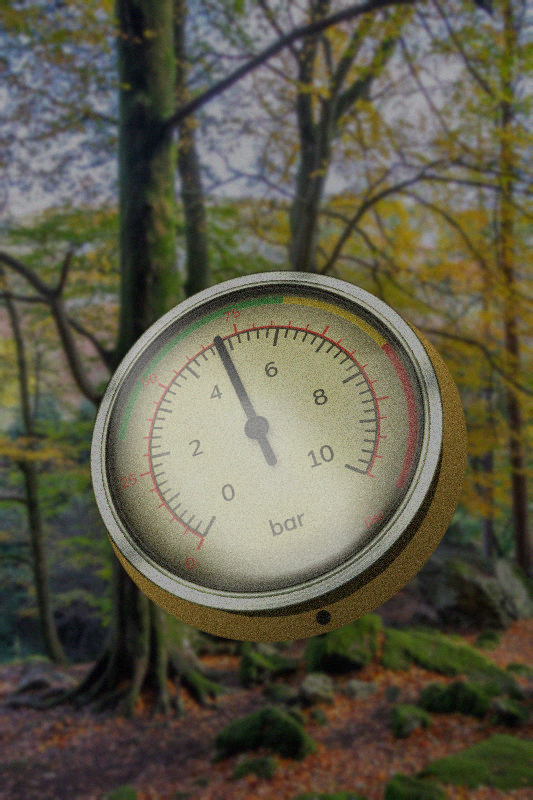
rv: bar 4.8
